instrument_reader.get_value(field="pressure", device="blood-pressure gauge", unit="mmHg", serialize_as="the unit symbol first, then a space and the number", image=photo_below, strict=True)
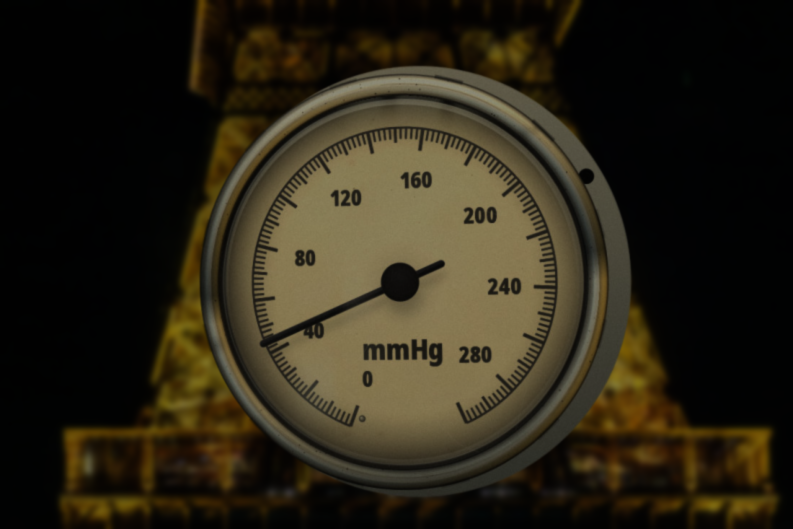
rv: mmHg 44
